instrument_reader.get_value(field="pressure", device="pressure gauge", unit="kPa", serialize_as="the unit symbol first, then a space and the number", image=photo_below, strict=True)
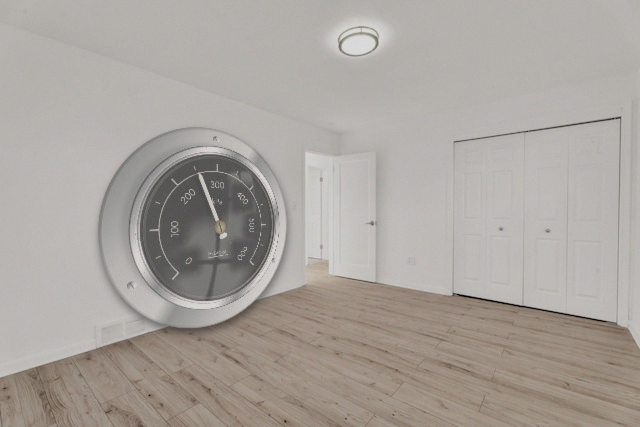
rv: kPa 250
